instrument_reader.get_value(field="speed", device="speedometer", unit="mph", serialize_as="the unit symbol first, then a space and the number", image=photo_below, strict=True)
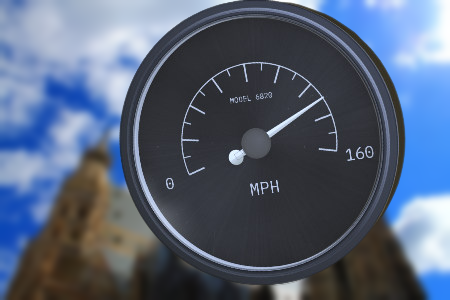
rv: mph 130
